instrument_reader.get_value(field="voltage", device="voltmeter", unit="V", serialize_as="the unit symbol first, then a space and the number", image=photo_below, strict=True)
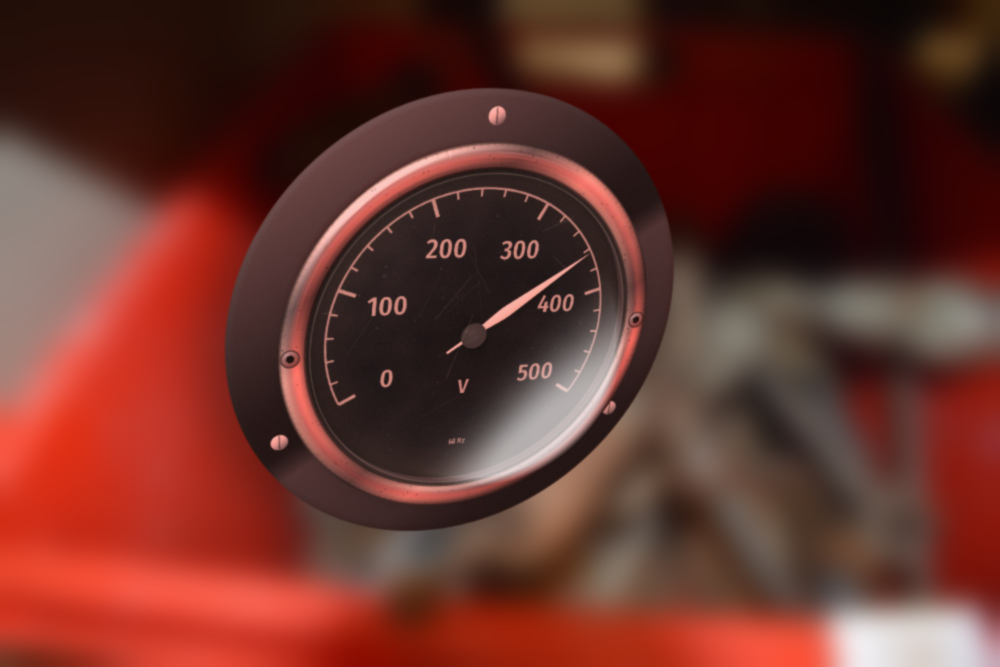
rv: V 360
